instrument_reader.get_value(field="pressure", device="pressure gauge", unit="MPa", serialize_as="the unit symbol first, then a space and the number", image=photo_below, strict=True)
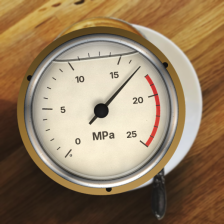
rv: MPa 17
